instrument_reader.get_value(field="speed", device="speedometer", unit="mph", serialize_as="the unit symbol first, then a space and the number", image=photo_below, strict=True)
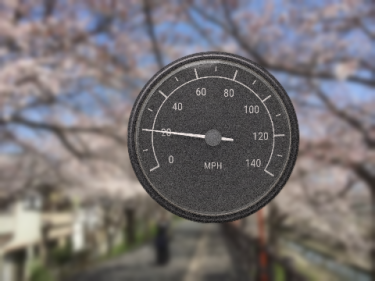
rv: mph 20
